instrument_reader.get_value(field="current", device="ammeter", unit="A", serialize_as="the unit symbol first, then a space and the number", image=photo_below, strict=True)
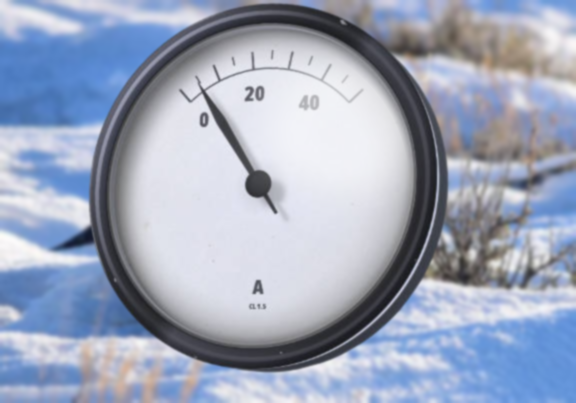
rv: A 5
